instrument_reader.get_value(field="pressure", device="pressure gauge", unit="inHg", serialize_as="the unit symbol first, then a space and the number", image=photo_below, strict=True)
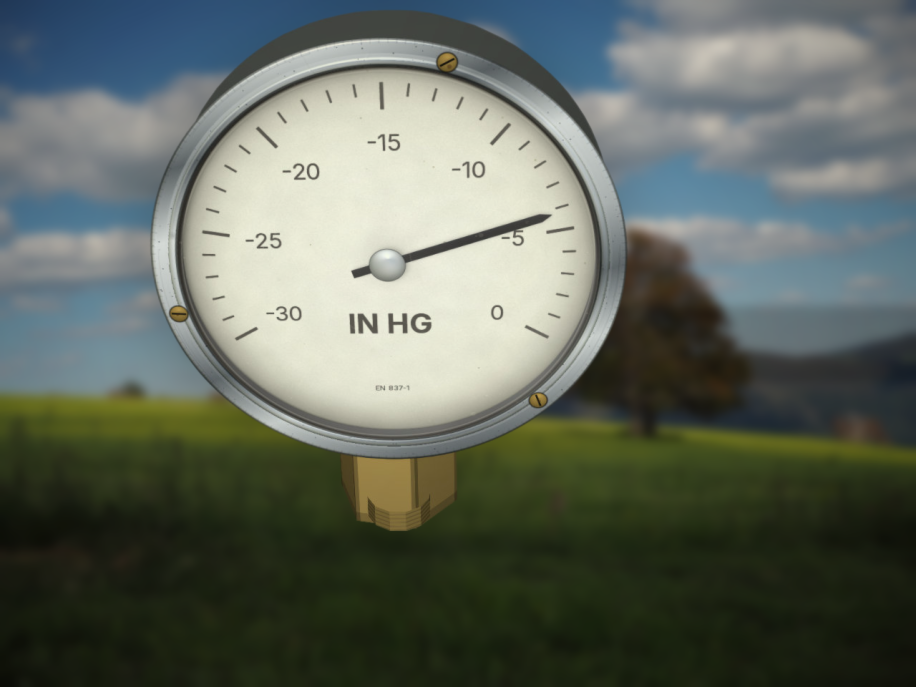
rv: inHg -6
